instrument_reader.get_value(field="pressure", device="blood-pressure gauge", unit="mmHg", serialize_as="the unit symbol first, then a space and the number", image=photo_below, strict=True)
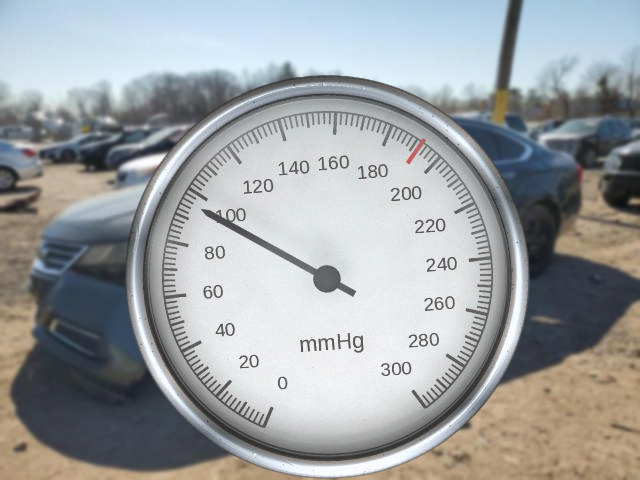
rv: mmHg 96
